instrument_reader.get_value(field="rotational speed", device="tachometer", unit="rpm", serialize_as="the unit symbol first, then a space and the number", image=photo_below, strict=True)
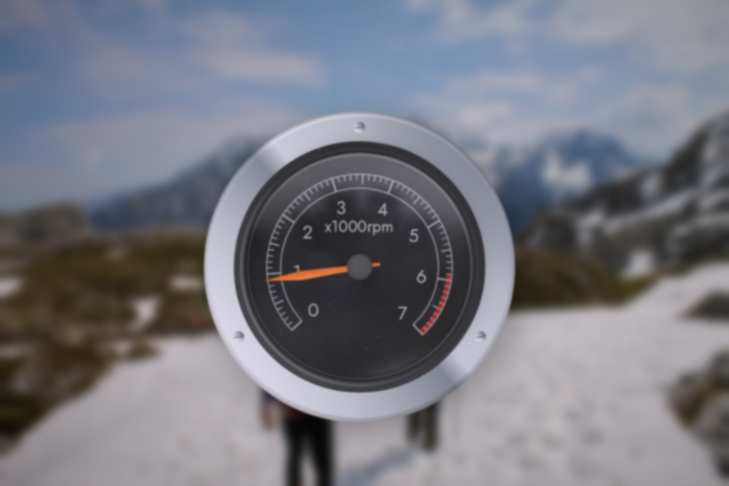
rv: rpm 900
